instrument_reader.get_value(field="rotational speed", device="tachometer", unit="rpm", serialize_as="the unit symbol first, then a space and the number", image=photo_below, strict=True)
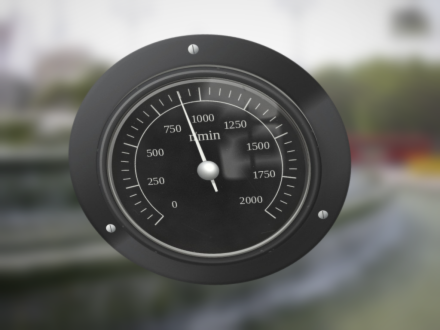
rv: rpm 900
